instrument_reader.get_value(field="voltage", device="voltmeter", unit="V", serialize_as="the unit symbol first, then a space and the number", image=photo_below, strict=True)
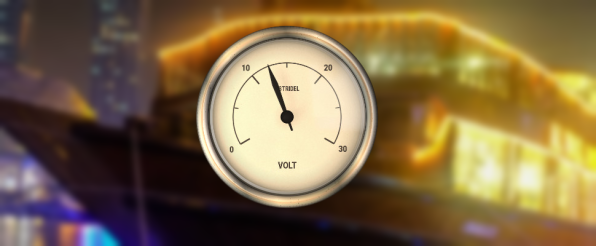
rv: V 12.5
